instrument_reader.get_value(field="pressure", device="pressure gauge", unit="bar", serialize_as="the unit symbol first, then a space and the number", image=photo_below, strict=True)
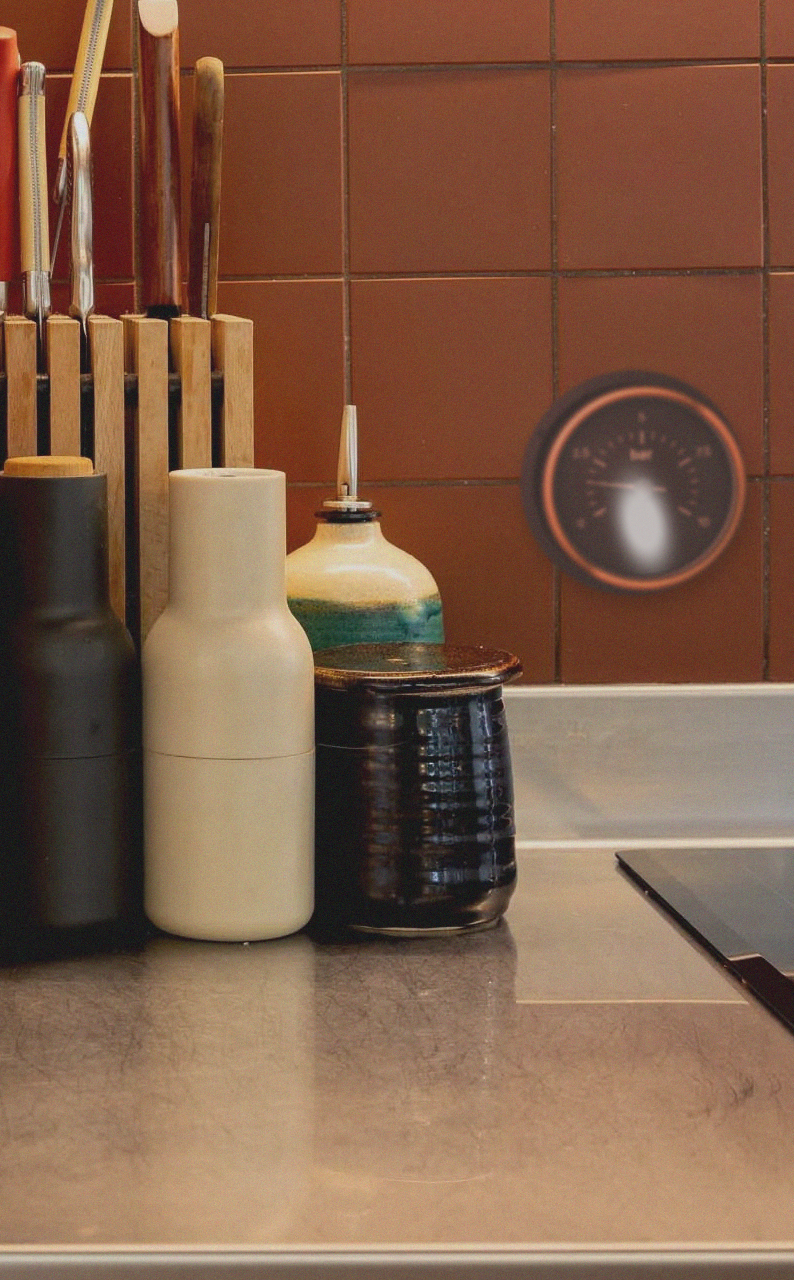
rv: bar 1.5
